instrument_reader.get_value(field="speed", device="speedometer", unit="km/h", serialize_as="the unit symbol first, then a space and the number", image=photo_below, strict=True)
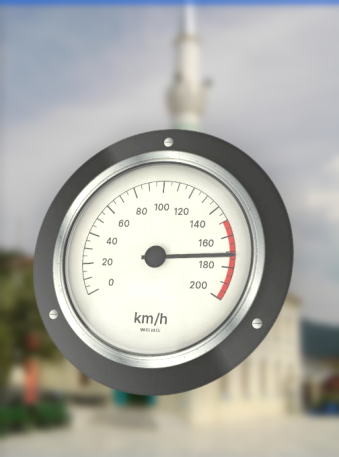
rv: km/h 172.5
